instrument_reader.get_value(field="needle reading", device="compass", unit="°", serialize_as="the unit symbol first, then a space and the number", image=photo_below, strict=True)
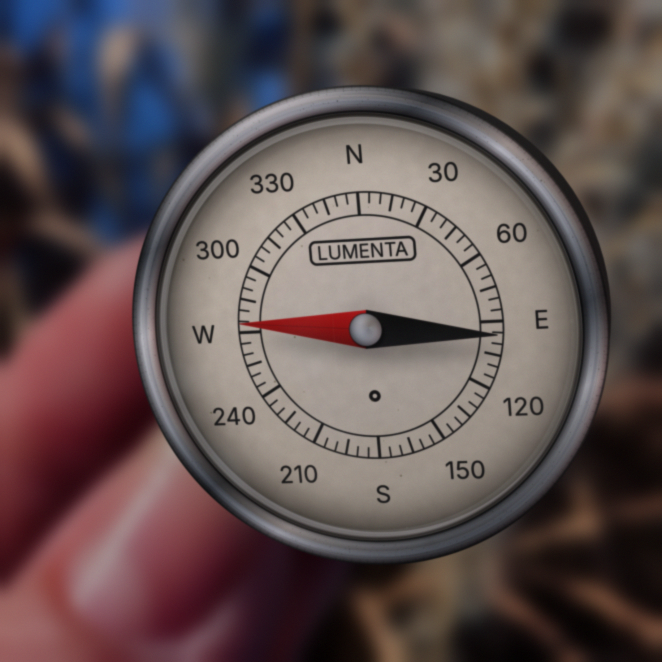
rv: ° 275
